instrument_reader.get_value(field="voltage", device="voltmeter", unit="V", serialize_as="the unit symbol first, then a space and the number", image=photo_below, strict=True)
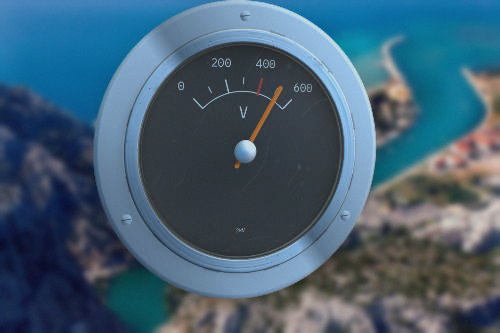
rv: V 500
